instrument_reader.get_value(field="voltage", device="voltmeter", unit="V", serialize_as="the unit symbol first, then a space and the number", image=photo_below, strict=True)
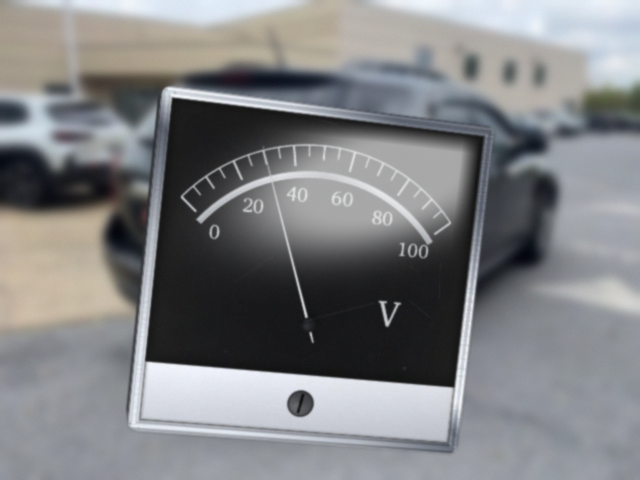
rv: V 30
